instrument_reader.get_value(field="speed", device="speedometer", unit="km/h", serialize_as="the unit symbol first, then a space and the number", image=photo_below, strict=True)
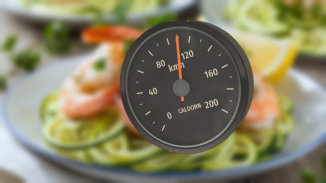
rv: km/h 110
